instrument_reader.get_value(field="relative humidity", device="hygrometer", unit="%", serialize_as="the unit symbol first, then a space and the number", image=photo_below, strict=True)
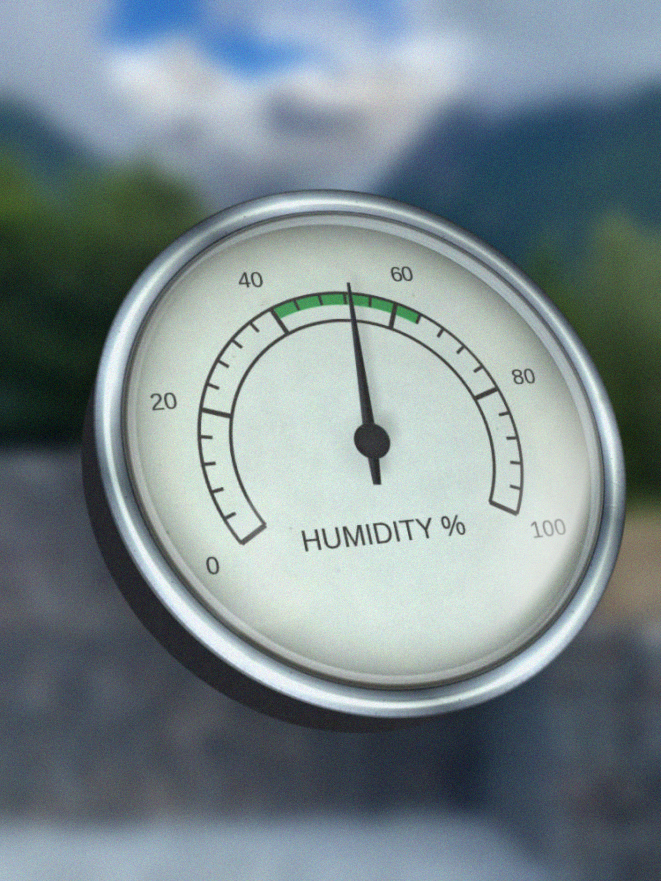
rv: % 52
